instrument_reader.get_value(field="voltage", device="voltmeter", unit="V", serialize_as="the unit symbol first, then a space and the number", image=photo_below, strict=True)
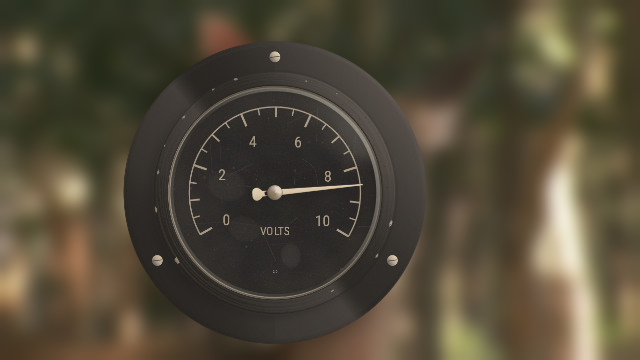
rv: V 8.5
